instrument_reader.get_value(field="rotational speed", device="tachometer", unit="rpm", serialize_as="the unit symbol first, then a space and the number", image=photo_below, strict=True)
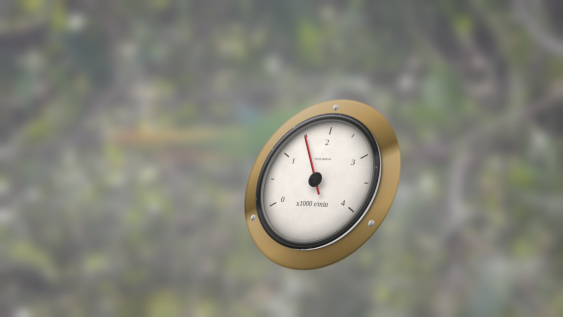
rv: rpm 1500
